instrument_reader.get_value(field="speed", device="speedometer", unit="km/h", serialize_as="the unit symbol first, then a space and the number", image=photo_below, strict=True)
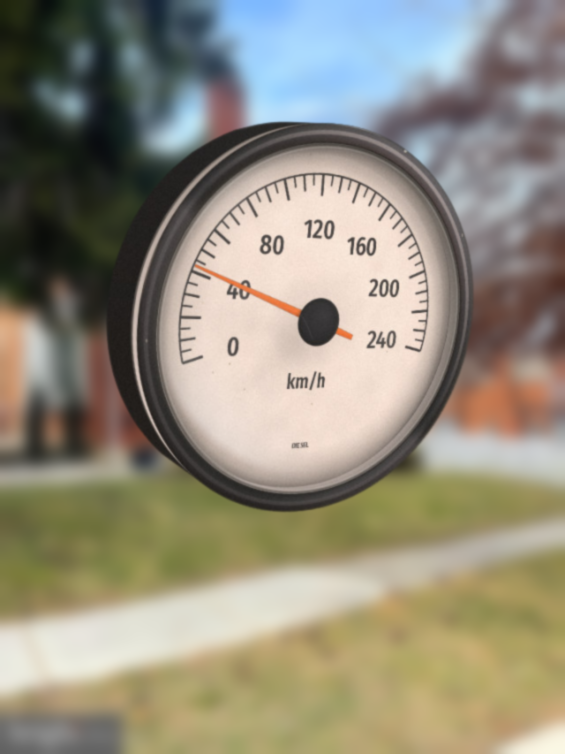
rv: km/h 42.5
